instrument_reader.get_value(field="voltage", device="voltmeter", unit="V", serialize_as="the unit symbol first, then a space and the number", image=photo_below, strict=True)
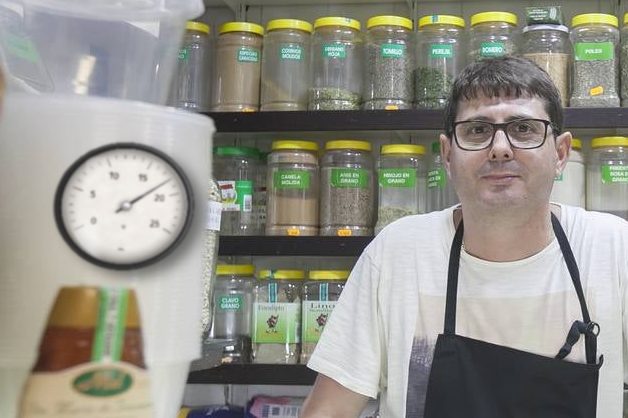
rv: V 18
